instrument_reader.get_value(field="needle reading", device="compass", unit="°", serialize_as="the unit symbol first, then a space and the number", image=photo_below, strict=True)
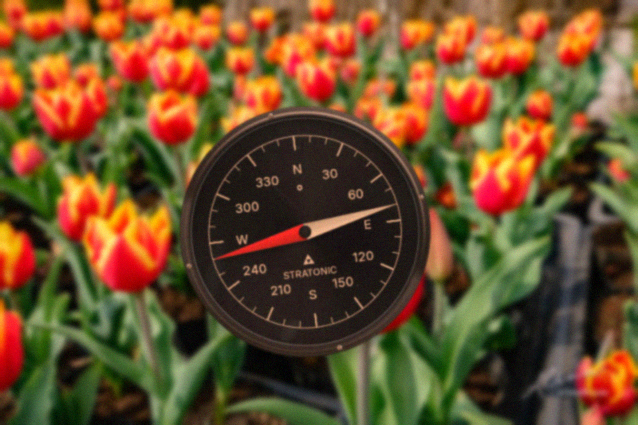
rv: ° 260
